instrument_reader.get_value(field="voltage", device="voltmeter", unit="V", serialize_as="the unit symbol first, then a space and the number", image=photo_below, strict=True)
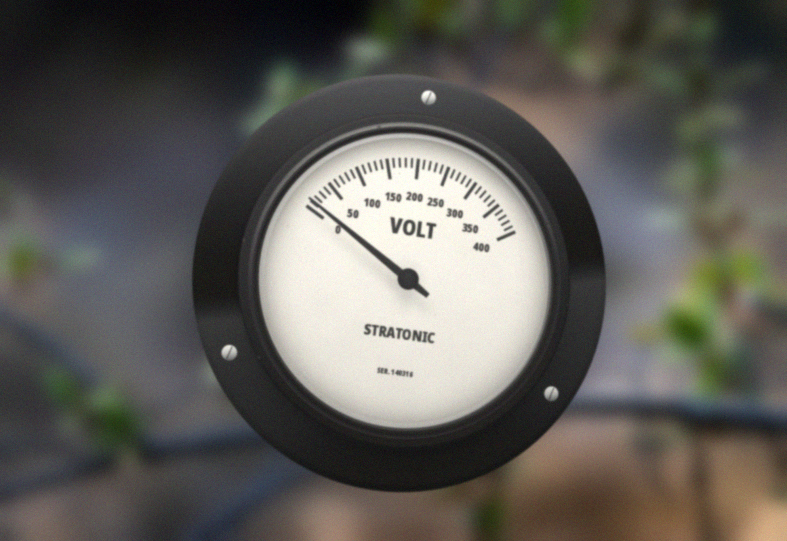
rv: V 10
